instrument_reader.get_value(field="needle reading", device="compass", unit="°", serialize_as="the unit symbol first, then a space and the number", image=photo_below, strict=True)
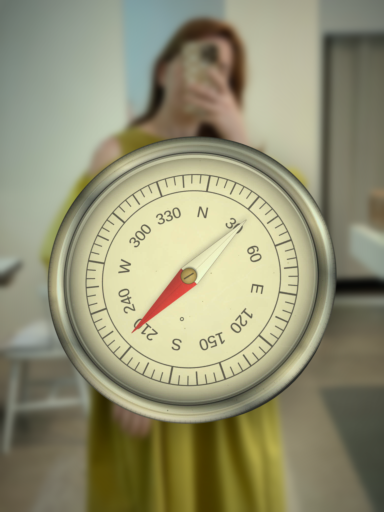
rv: ° 215
